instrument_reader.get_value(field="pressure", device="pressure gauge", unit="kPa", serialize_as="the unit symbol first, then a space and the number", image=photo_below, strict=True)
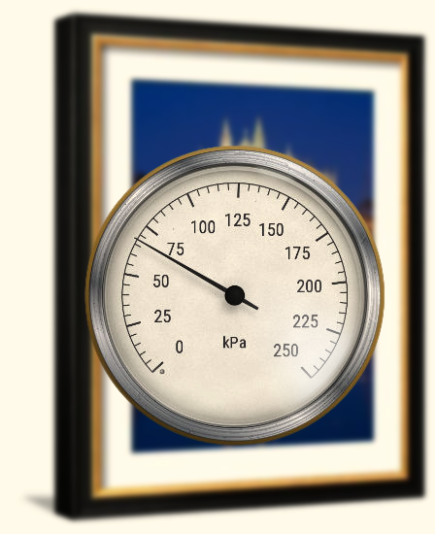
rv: kPa 67.5
